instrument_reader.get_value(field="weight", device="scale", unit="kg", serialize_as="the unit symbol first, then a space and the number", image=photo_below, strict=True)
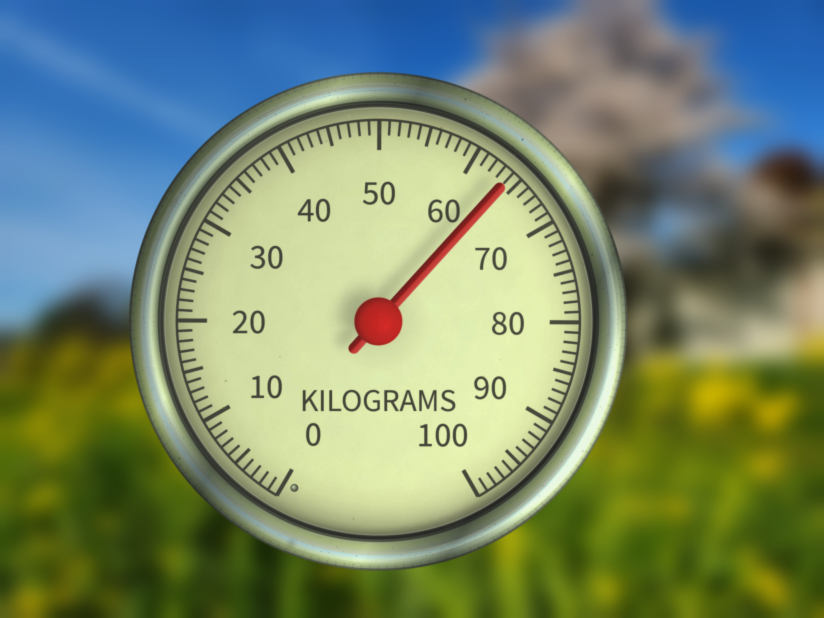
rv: kg 64
